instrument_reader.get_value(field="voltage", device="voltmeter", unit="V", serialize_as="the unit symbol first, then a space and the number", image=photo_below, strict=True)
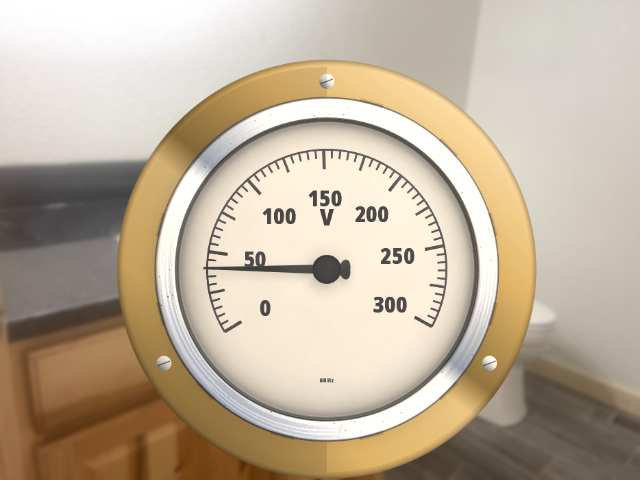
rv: V 40
